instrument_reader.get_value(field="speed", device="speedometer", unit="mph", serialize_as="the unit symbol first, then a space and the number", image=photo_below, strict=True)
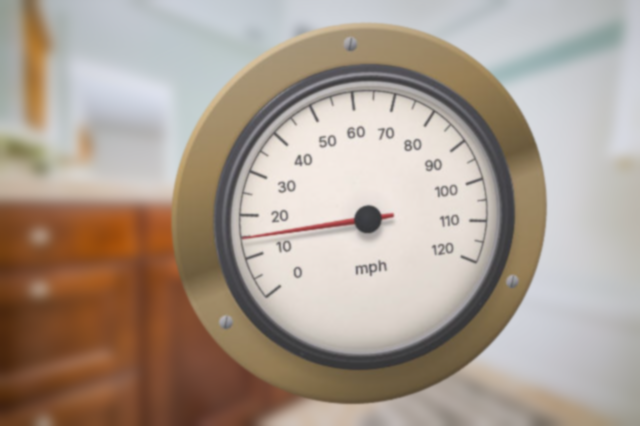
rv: mph 15
